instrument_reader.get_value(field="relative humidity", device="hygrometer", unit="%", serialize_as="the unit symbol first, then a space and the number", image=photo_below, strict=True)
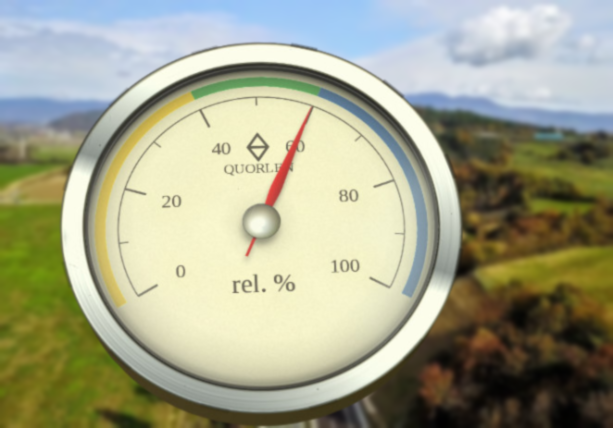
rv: % 60
